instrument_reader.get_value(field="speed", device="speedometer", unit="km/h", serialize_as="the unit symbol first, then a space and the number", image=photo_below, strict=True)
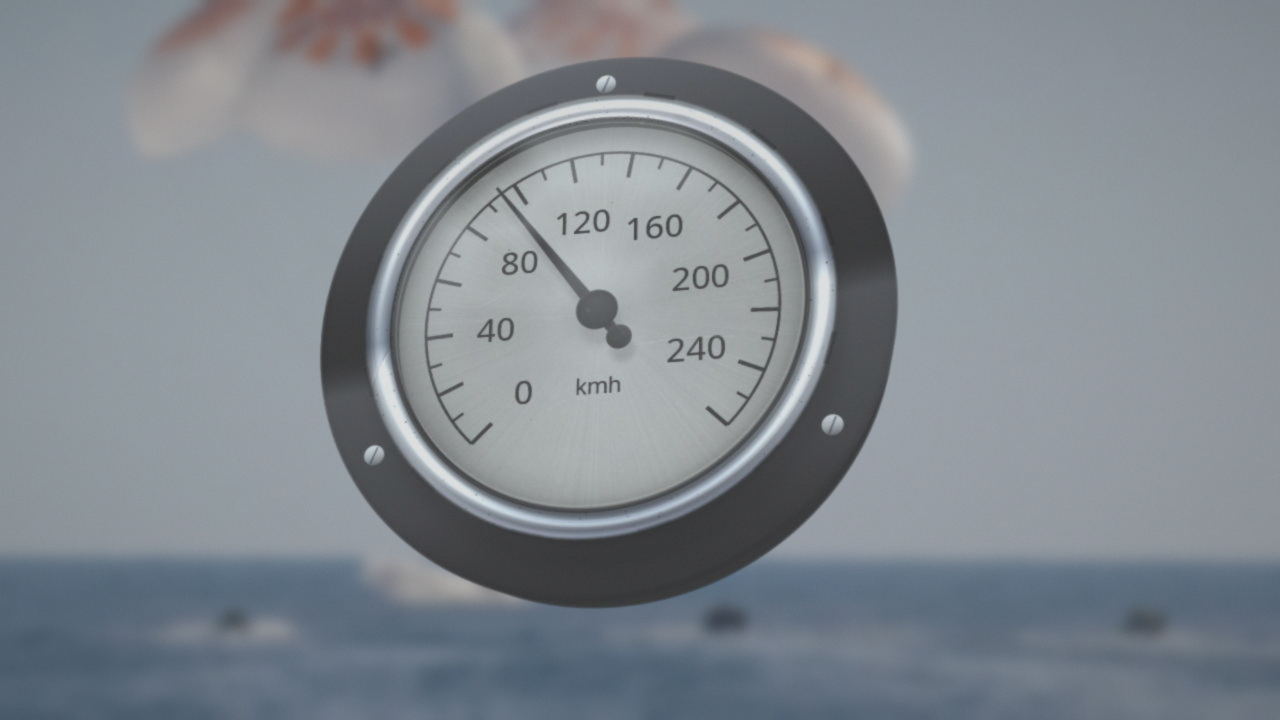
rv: km/h 95
